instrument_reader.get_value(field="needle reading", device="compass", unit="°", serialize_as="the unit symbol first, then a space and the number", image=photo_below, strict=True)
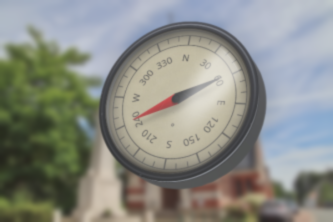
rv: ° 240
